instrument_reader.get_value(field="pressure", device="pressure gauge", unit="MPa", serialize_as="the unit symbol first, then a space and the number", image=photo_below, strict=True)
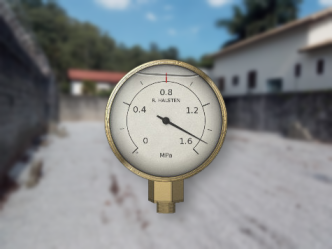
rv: MPa 1.5
